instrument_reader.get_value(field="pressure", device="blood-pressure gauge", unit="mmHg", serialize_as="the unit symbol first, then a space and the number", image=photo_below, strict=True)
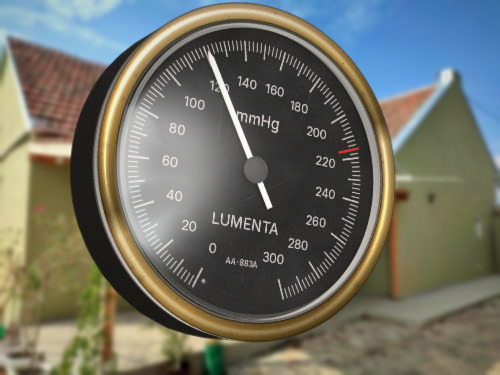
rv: mmHg 120
